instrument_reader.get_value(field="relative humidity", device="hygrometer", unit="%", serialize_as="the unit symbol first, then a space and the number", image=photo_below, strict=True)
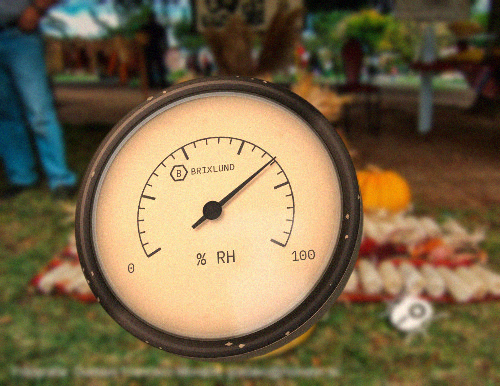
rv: % 72
